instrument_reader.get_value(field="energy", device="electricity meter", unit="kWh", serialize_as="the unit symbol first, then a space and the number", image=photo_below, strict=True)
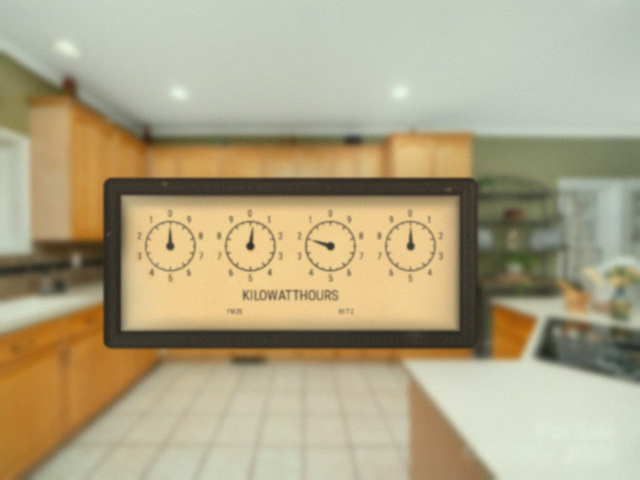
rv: kWh 20
